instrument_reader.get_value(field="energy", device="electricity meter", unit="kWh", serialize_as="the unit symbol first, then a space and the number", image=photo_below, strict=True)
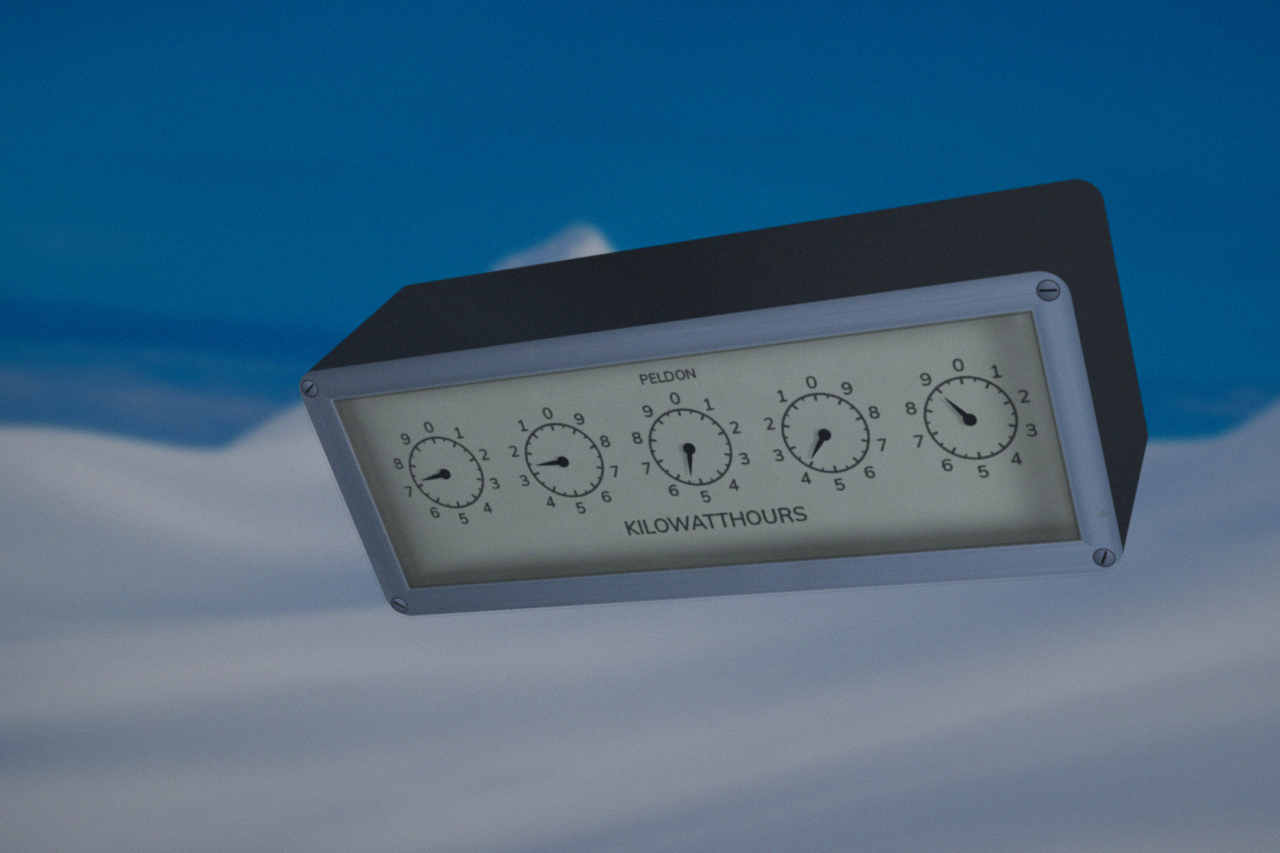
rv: kWh 72539
